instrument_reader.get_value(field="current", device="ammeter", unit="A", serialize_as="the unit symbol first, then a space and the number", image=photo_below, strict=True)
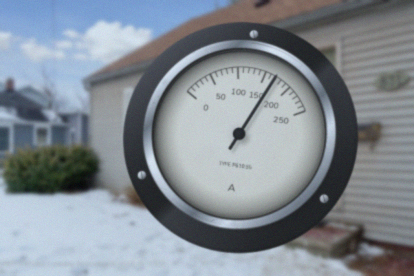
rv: A 170
